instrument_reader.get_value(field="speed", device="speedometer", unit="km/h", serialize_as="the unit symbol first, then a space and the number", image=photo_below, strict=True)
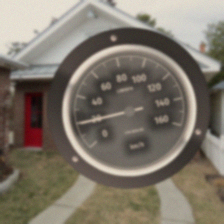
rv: km/h 20
